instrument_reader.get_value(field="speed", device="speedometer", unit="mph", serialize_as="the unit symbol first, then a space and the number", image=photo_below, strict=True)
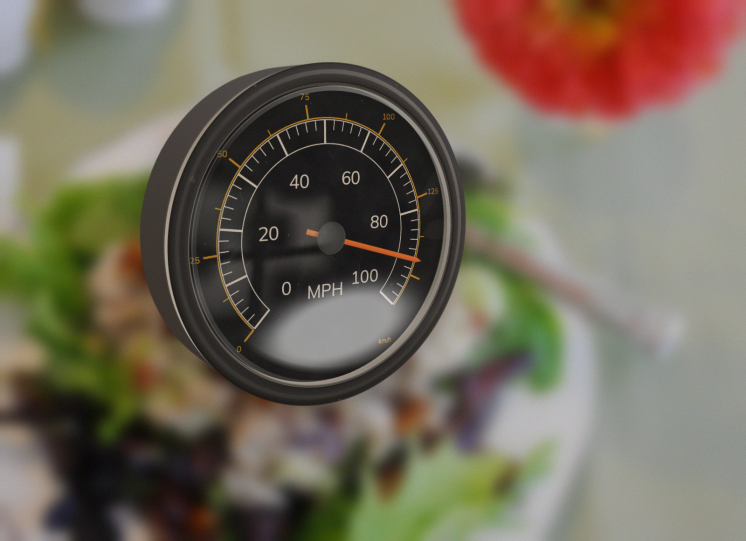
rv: mph 90
